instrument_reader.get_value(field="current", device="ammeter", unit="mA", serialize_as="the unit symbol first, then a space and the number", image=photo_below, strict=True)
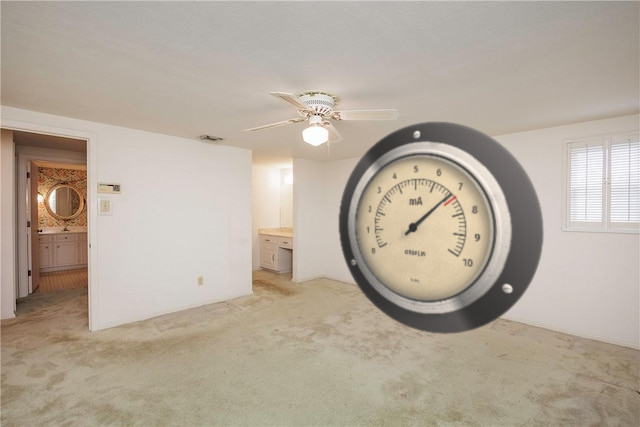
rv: mA 7
